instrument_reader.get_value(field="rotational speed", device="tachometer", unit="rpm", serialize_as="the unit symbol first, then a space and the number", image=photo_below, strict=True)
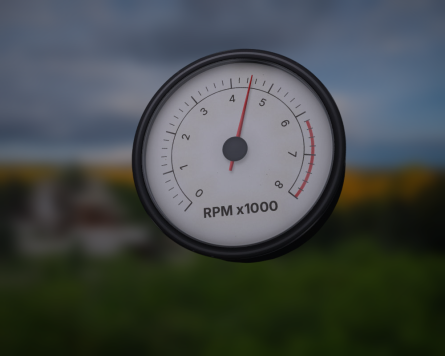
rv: rpm 4500
